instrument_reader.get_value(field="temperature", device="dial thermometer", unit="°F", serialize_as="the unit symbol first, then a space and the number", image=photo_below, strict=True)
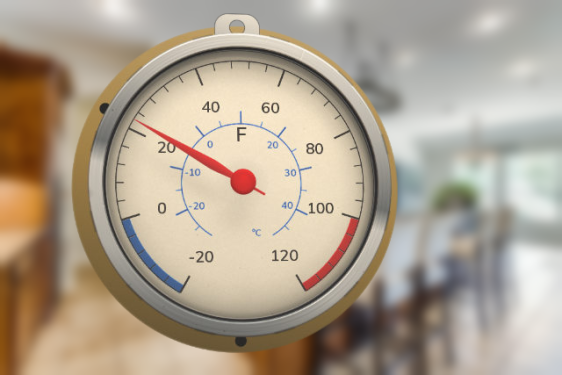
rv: °F 22
